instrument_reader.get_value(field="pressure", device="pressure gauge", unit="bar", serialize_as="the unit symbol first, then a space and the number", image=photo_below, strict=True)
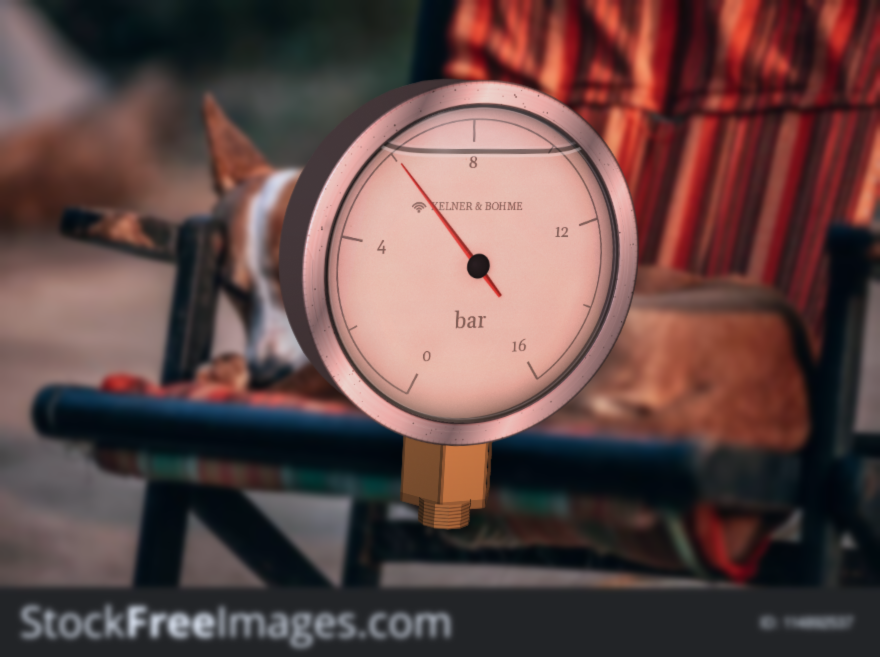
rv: bar 6
